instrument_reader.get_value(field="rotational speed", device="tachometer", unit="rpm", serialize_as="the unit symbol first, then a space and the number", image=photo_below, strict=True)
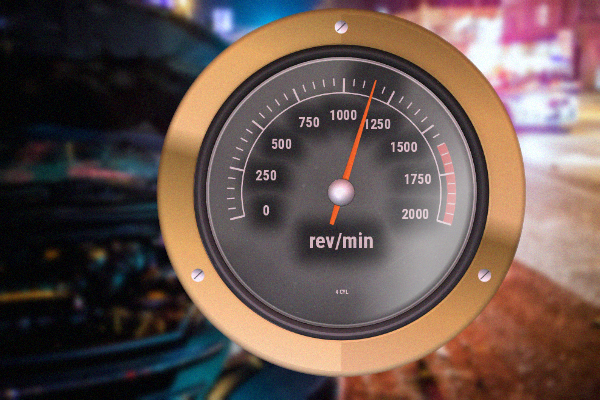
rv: rpm 1150
